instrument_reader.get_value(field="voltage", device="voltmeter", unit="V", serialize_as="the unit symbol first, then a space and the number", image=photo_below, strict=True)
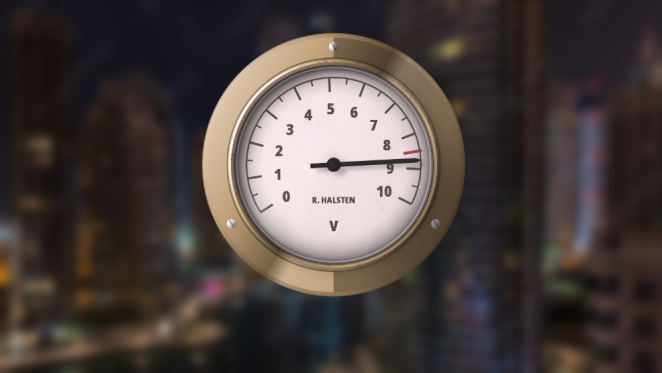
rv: V 8.75
